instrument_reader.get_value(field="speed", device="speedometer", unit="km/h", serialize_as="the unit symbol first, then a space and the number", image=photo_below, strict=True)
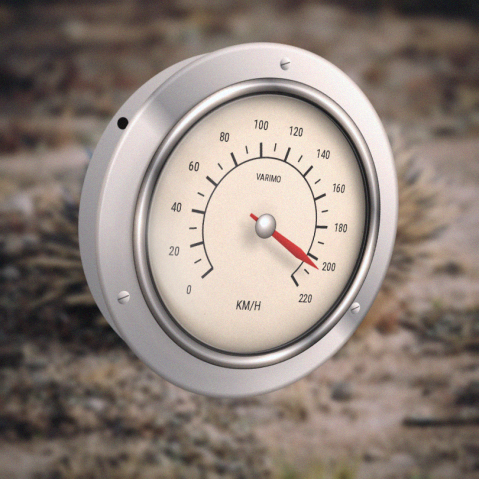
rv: km/h 205
